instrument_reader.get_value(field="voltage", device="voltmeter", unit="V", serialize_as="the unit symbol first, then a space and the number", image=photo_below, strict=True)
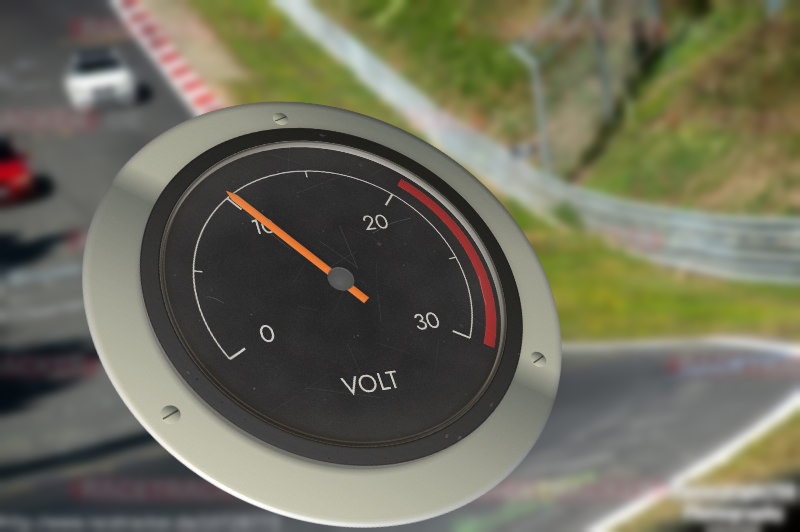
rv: V 10
